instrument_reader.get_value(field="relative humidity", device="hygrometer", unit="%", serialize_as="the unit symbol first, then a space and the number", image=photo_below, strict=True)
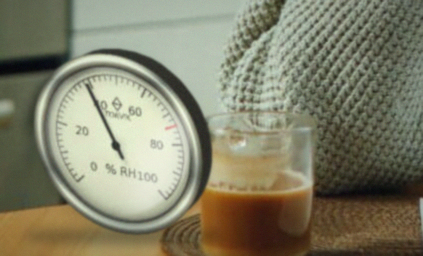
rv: % 40
